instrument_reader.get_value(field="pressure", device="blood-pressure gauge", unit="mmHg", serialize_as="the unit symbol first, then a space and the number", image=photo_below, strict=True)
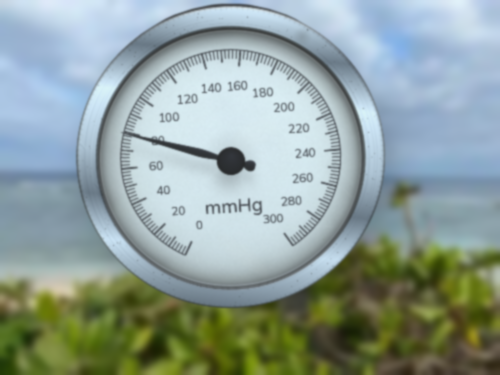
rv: mmHg 80
